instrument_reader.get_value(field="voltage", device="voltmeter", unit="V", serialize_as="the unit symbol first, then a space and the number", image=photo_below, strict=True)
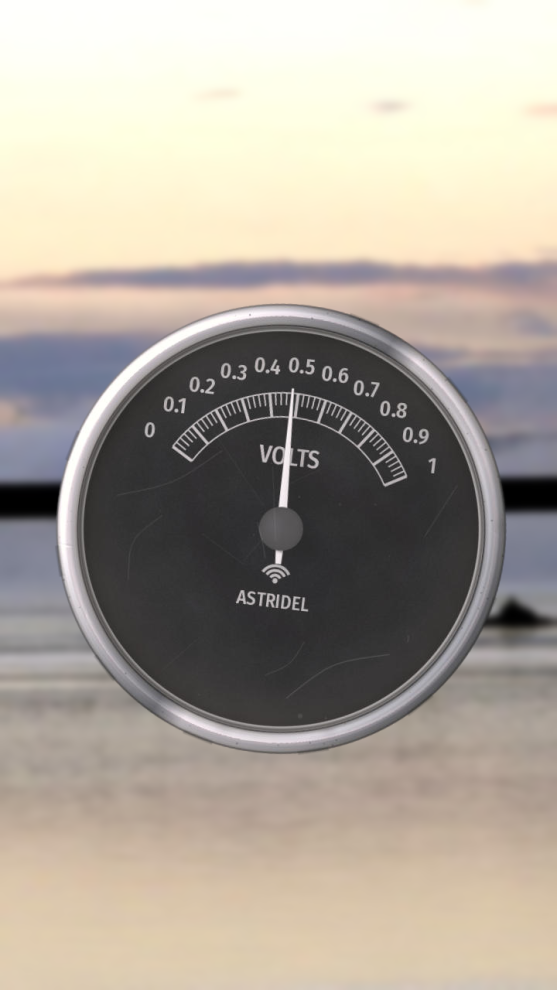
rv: V 0.48
